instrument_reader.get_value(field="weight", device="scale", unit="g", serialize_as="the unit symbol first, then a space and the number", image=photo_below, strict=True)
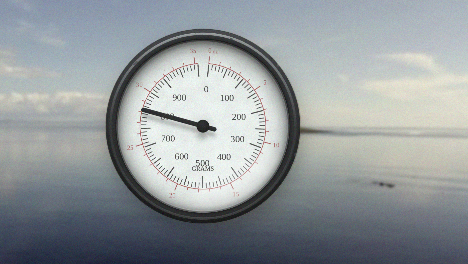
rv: g 800
